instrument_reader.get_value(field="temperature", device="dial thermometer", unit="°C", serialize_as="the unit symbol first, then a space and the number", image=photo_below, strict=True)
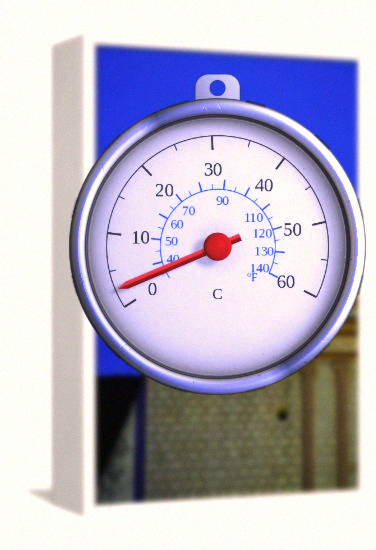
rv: °C 2.5
